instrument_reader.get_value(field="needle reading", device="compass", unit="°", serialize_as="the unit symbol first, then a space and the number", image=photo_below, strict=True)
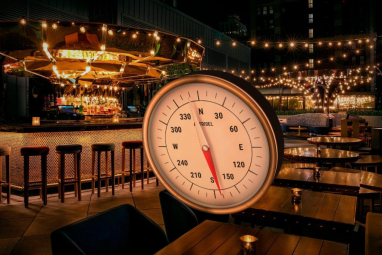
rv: ° 170
